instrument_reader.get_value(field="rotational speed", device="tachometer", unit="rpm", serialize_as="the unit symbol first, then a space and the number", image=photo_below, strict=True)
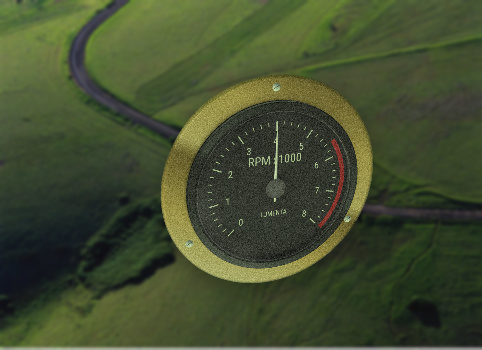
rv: rpm 4000
